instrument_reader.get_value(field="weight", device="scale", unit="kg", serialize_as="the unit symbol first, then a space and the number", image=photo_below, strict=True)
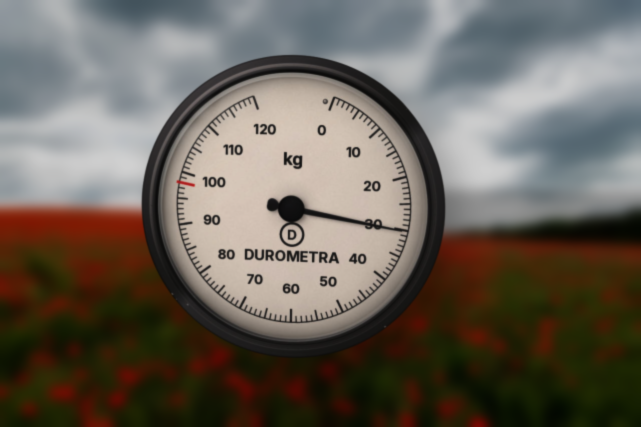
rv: kg 30
